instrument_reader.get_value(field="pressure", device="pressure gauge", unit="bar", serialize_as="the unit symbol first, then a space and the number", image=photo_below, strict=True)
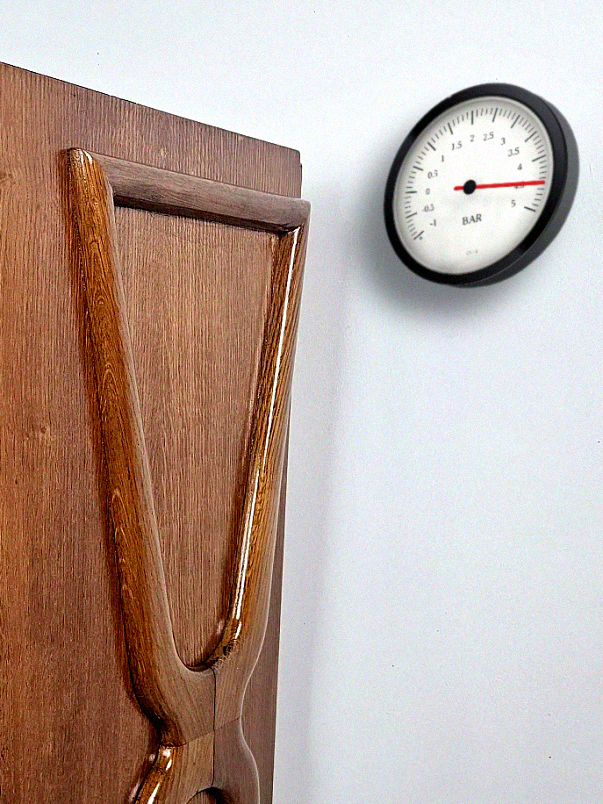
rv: bar 4.5
